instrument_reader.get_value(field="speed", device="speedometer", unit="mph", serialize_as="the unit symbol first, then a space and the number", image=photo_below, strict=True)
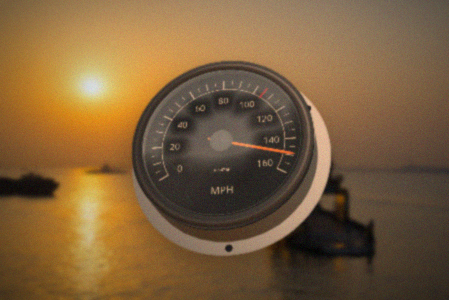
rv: mph 150
